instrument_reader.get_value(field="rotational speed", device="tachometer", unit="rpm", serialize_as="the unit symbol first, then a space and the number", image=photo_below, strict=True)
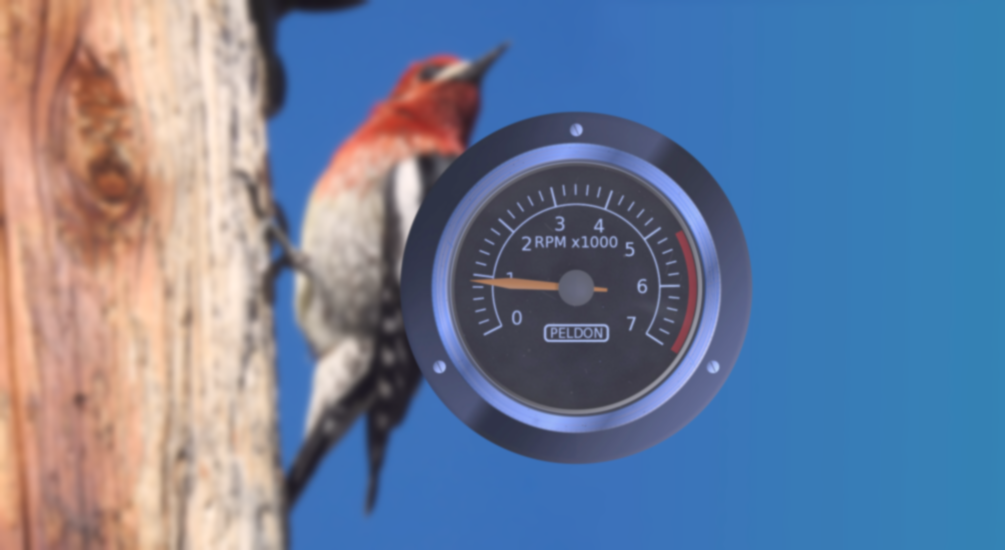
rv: rpm 900
